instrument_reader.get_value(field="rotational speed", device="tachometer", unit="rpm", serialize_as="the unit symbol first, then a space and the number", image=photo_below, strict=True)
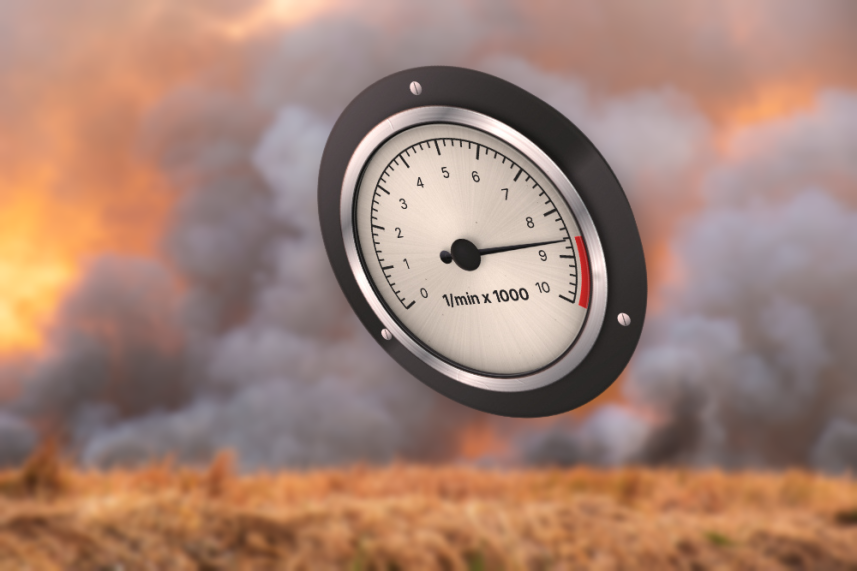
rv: rpm 8600
